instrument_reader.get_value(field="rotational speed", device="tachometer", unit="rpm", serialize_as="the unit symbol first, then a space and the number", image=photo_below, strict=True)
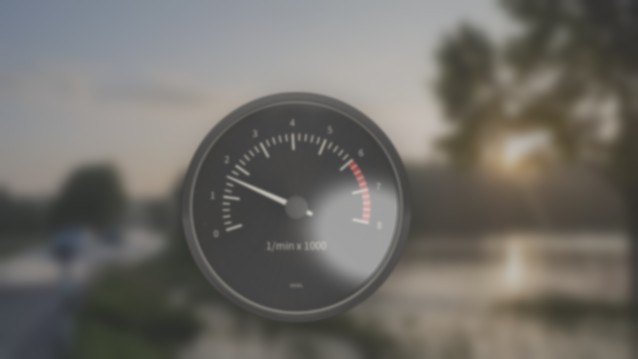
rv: rpm 1600
